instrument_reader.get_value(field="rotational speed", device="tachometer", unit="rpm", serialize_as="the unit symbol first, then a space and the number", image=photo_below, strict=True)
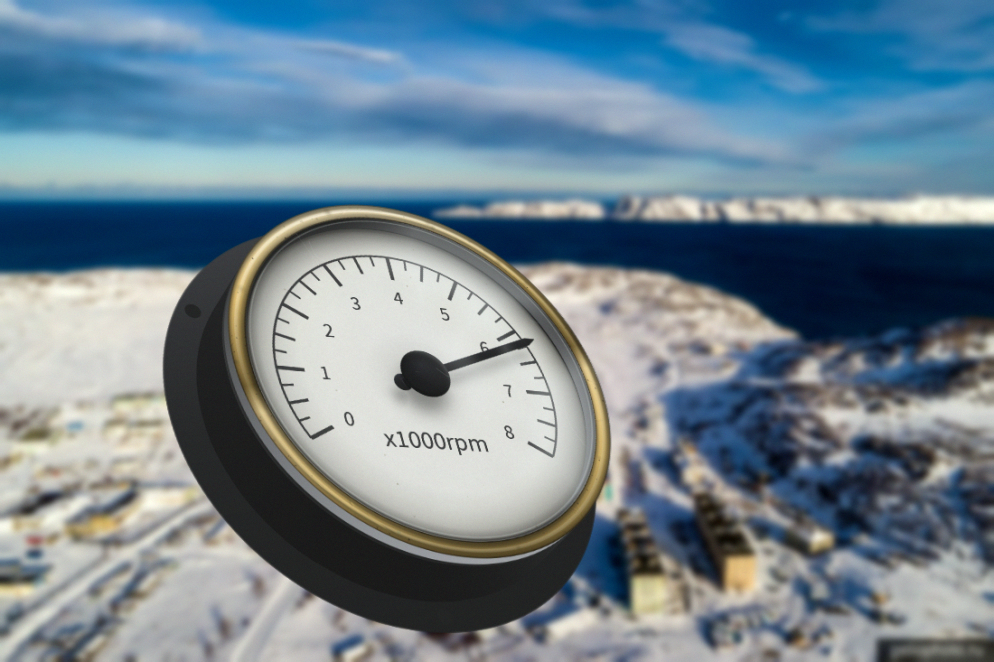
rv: rpm 6250
